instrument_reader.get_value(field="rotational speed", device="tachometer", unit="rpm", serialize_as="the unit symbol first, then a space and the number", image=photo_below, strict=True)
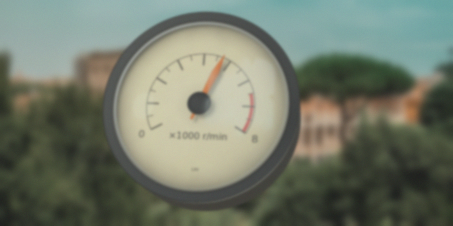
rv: rpm 4750
